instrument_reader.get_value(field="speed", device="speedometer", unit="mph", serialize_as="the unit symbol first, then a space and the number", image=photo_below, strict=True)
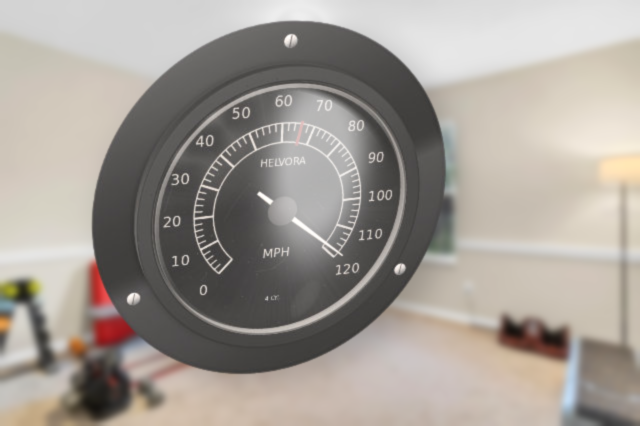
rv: mph 118
